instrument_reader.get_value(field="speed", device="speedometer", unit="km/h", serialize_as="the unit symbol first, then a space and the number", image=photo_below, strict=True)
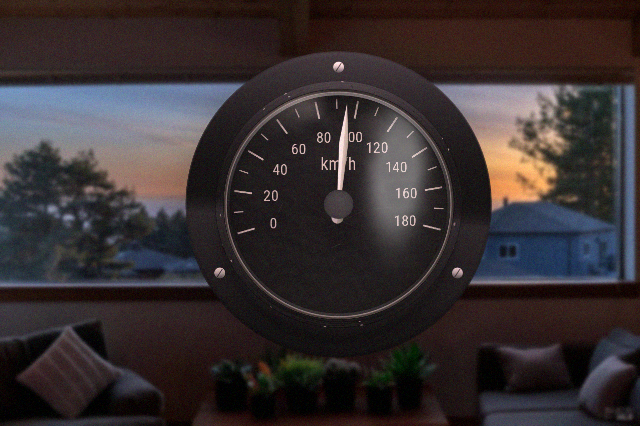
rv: km/h 95
